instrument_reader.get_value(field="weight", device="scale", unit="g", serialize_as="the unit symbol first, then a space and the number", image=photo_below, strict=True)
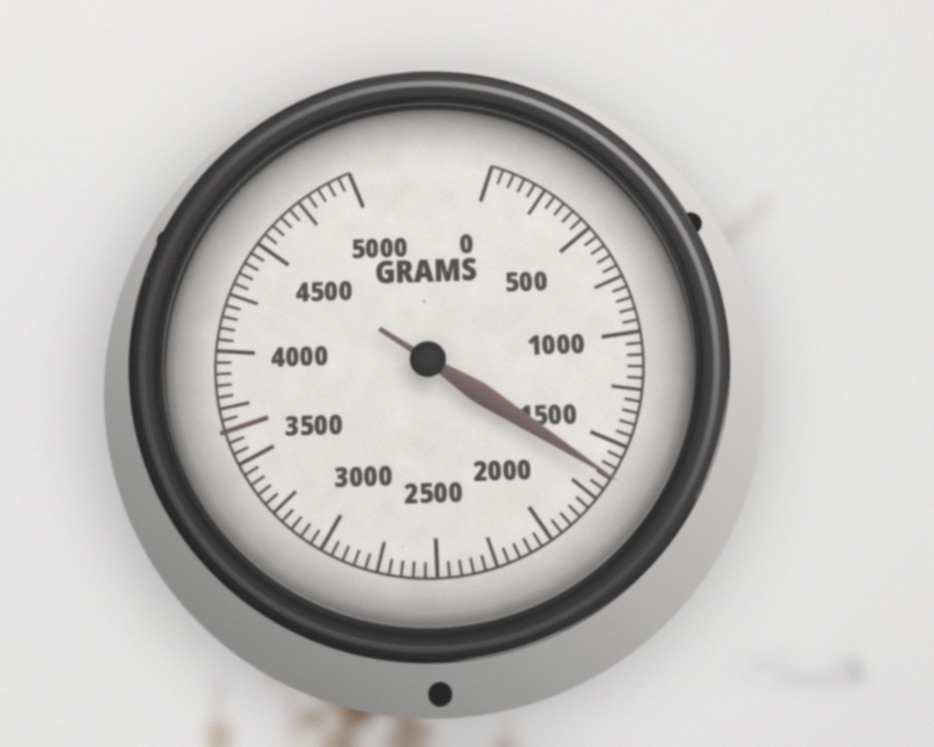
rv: g 1650
